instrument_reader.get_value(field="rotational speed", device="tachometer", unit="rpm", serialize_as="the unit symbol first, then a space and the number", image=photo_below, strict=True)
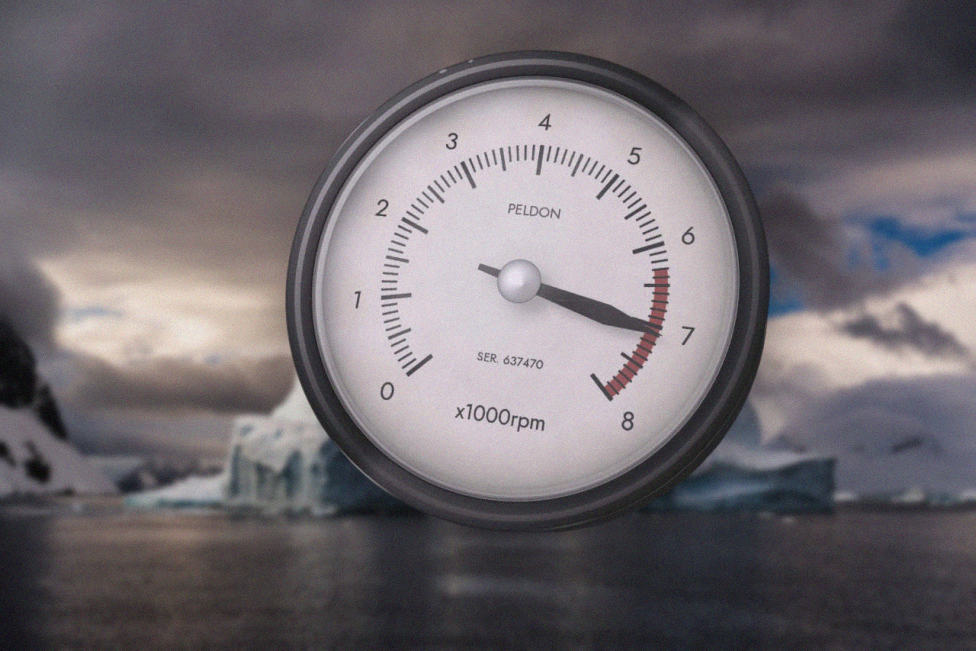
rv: rpm 7100
